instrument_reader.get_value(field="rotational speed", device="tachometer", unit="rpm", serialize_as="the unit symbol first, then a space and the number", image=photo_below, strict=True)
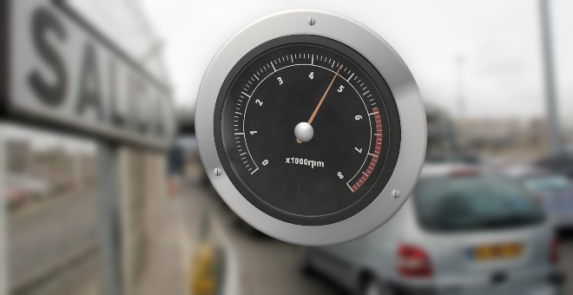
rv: rpm 4700
